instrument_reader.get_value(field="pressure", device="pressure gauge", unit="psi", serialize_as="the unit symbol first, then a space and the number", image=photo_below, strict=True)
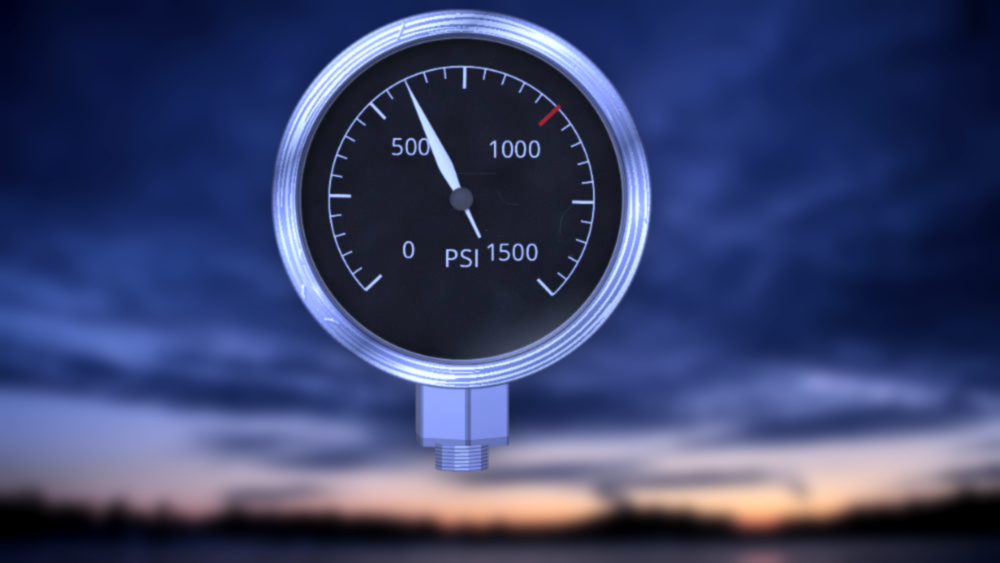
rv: psi 600
